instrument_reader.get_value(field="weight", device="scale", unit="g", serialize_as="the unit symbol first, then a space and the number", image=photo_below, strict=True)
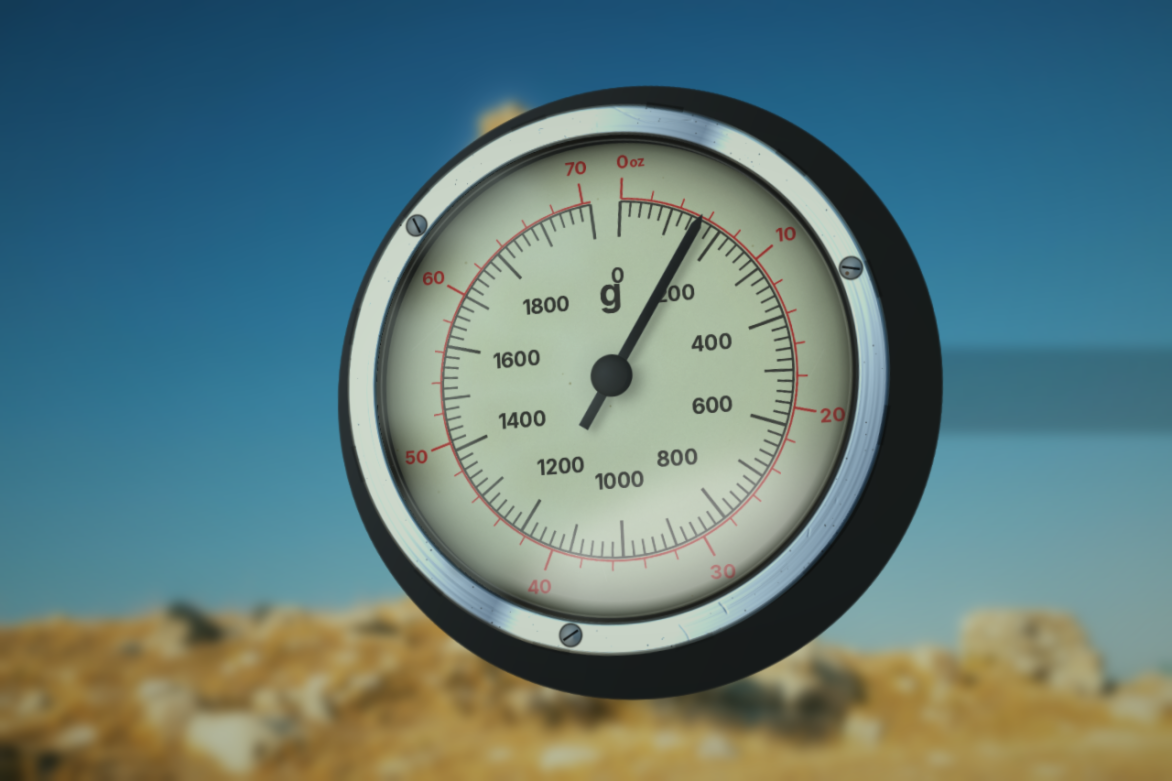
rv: g 160
